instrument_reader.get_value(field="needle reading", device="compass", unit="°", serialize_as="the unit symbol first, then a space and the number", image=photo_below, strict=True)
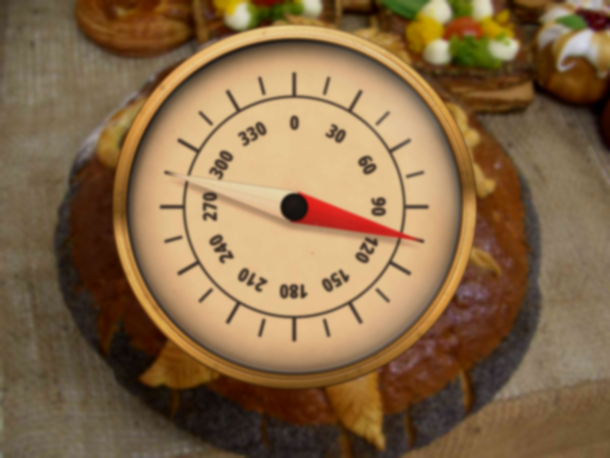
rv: ° 105
